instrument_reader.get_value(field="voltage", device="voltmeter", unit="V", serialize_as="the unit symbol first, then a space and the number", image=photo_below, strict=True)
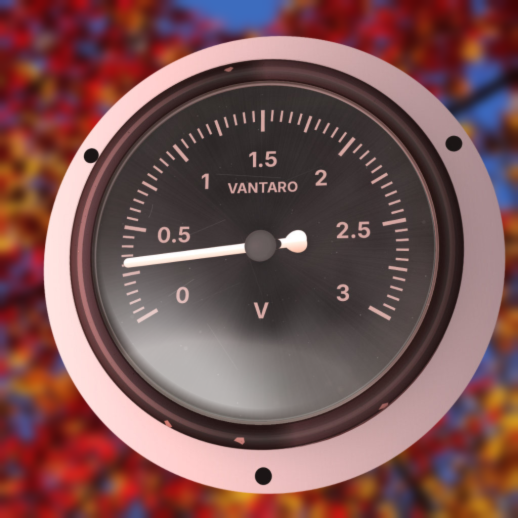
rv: V 0.3
